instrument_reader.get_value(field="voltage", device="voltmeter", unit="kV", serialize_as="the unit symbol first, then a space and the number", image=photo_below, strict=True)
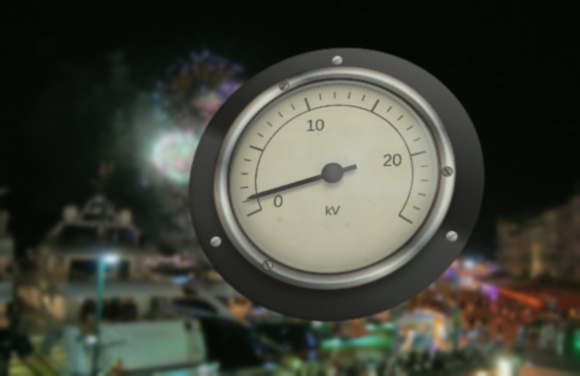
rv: kV 1
